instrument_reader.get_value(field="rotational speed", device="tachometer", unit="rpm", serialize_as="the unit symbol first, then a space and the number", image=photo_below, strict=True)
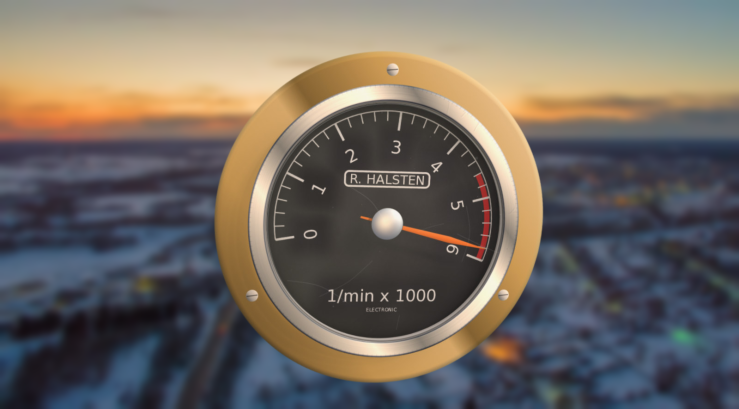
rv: rpm 5800
